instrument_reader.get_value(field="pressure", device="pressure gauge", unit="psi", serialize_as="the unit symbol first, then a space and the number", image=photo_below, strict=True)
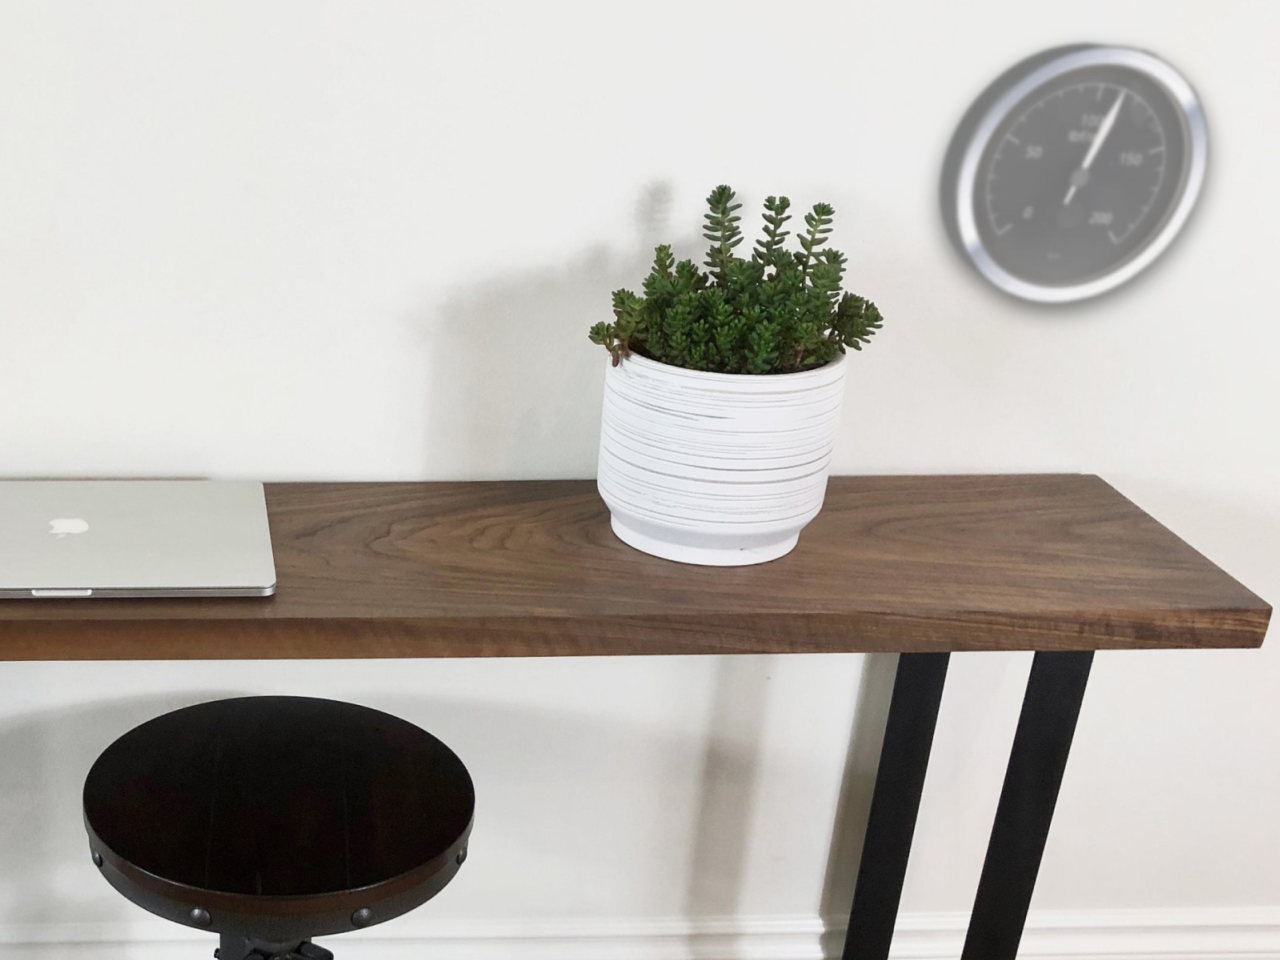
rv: psi 110
